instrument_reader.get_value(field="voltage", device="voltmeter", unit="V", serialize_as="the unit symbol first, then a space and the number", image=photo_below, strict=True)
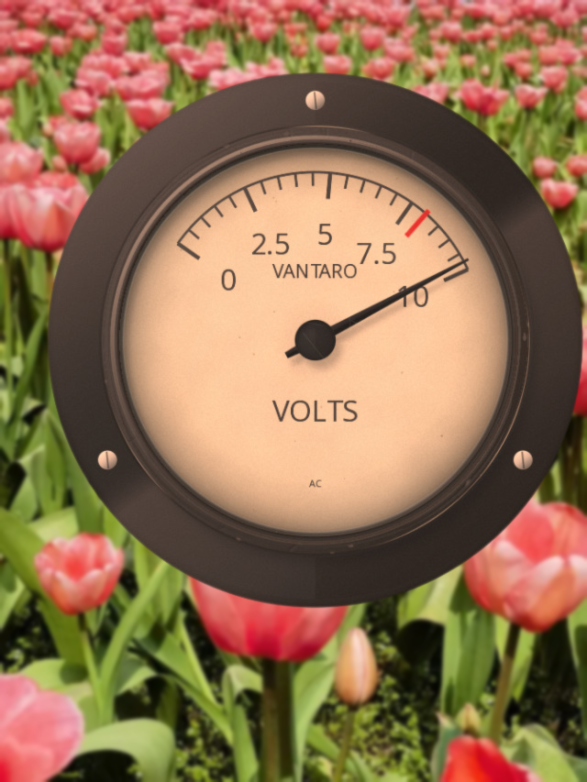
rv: V 9.75
